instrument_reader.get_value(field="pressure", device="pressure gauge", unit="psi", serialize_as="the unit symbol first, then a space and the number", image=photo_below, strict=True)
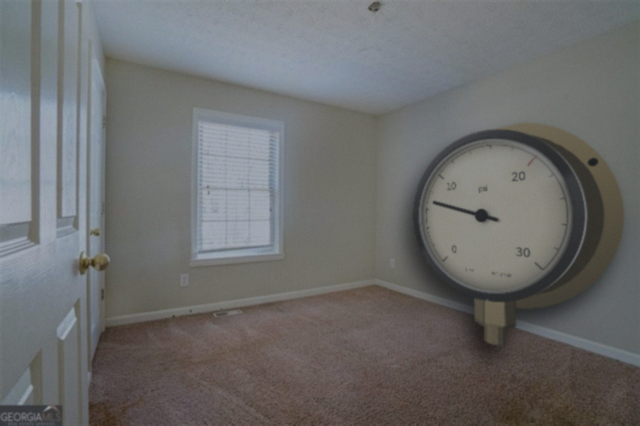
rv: psi 7
